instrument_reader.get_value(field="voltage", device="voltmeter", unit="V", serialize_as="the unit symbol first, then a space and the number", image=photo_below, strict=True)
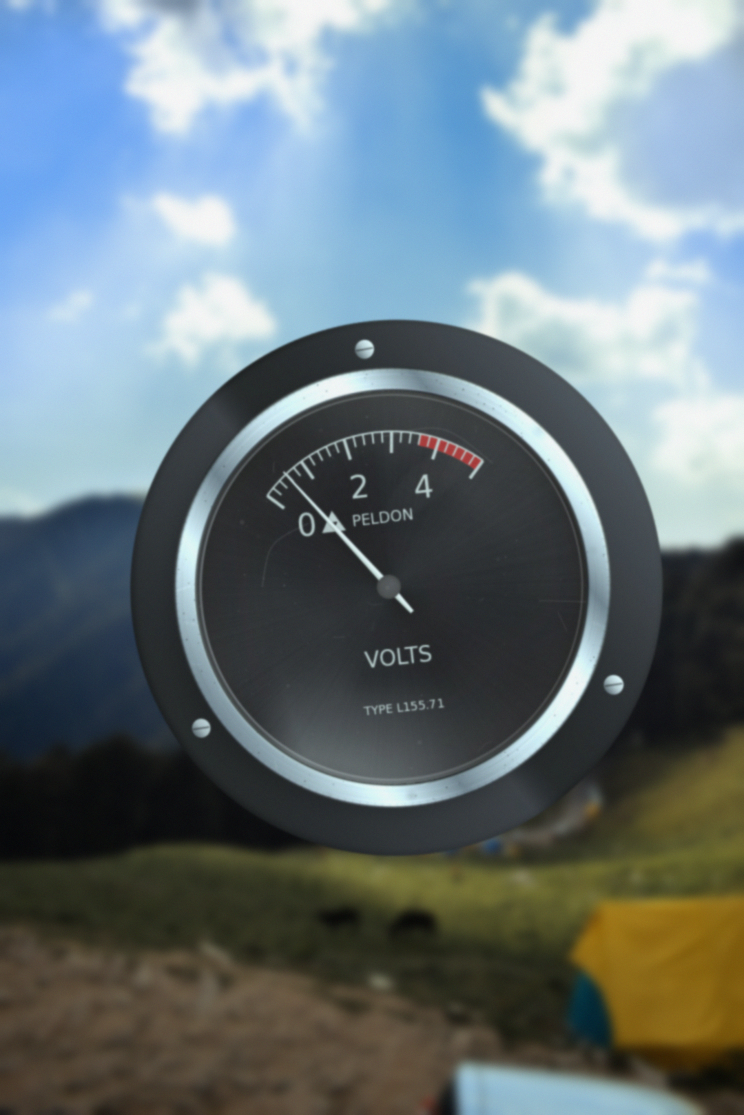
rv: V 0.6
